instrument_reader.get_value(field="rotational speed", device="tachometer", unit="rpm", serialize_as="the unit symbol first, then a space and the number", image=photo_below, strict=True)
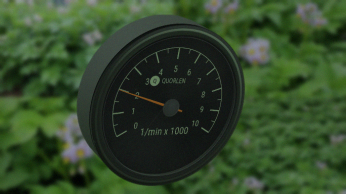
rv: rpm 2000
